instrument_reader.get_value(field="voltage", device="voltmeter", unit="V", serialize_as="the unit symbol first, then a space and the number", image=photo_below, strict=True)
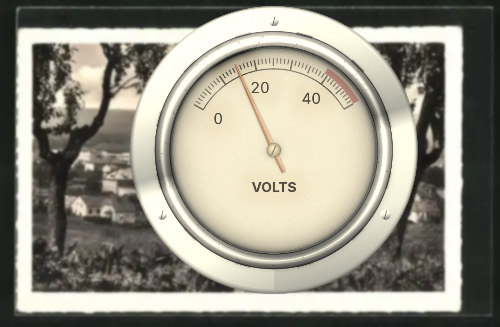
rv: V 15
